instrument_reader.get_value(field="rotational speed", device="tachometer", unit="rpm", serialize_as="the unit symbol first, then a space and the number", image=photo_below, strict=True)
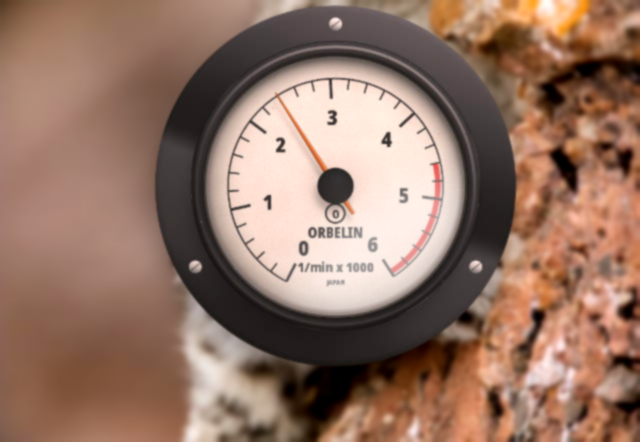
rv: rpm 2400
